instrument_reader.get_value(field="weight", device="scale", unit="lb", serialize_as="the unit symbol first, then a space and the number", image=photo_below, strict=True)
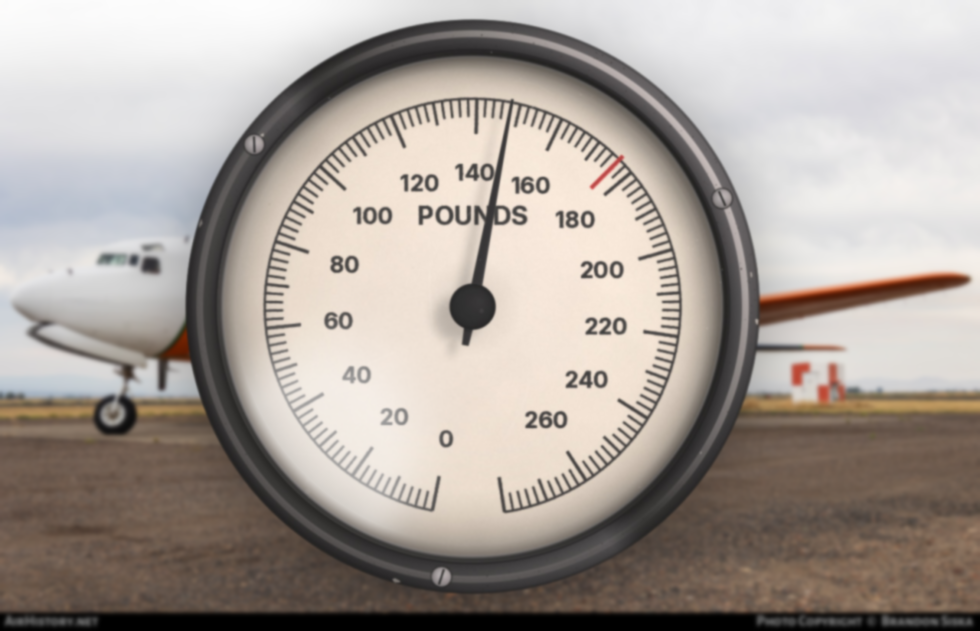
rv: lb 148
